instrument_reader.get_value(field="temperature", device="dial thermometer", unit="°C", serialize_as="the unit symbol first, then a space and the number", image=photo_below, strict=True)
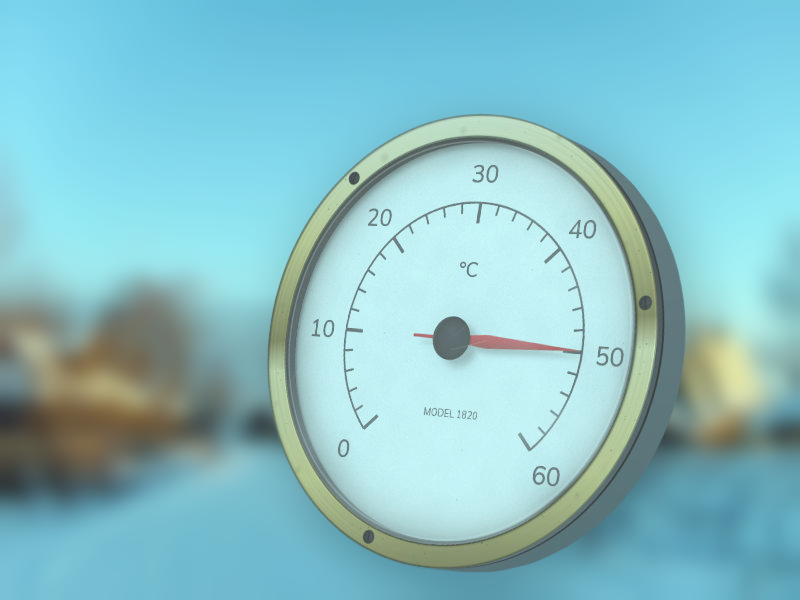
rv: °C 50
